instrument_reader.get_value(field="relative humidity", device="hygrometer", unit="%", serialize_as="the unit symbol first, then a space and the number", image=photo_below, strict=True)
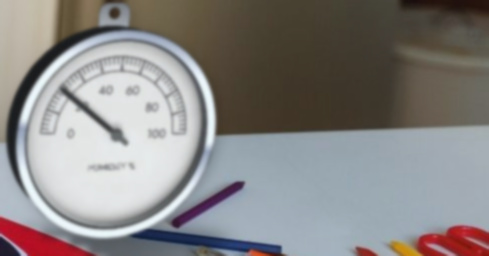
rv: % 20
